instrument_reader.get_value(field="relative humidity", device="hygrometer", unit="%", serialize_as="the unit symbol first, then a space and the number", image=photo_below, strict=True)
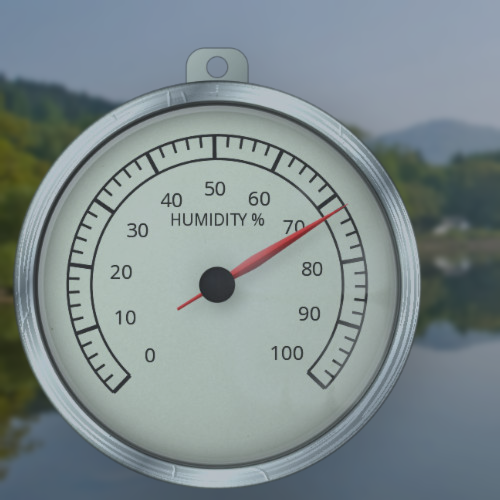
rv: % 72
